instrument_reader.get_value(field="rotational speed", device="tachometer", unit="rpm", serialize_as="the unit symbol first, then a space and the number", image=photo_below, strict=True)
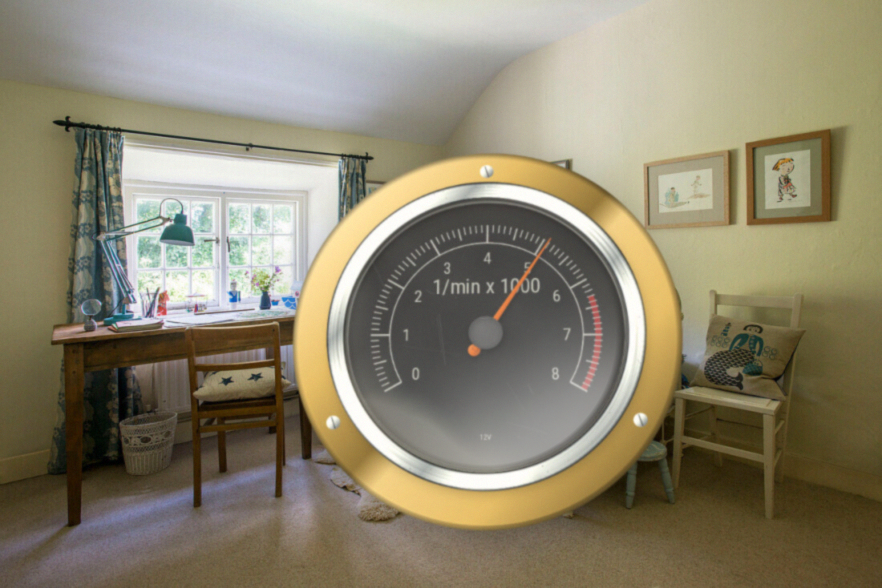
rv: rpm 5100
